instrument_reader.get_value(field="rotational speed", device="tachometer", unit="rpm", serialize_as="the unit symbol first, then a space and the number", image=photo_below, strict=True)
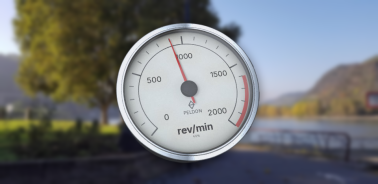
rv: rpm 900
